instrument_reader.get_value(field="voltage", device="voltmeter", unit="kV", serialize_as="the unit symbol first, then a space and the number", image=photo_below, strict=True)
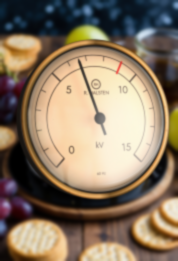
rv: kV 6.5
